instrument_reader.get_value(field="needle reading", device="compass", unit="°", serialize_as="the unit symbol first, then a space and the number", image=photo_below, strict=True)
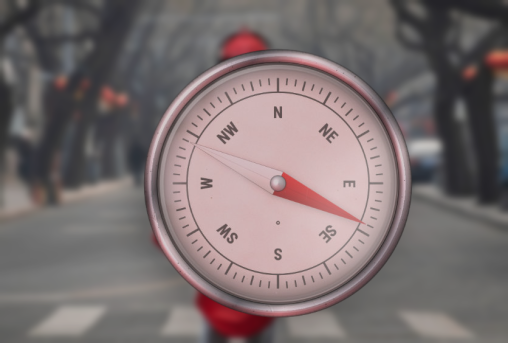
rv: ° 115
